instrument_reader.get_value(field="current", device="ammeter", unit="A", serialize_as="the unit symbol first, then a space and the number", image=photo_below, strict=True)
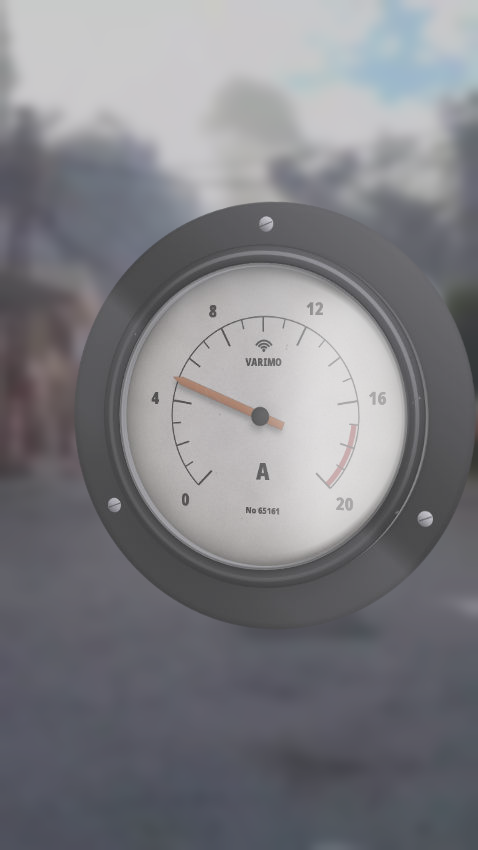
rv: A 5
